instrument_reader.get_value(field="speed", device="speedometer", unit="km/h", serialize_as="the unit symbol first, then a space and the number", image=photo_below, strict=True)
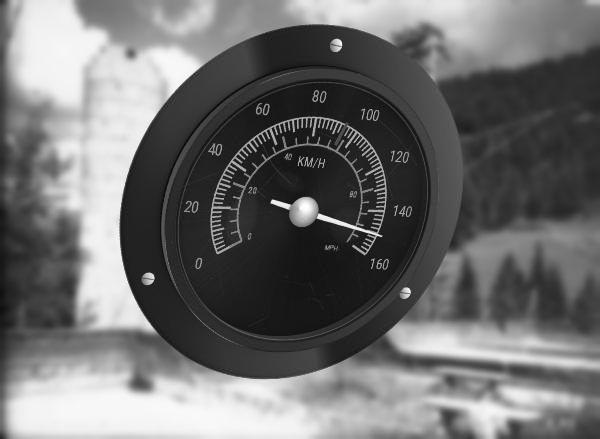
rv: km/h 150
